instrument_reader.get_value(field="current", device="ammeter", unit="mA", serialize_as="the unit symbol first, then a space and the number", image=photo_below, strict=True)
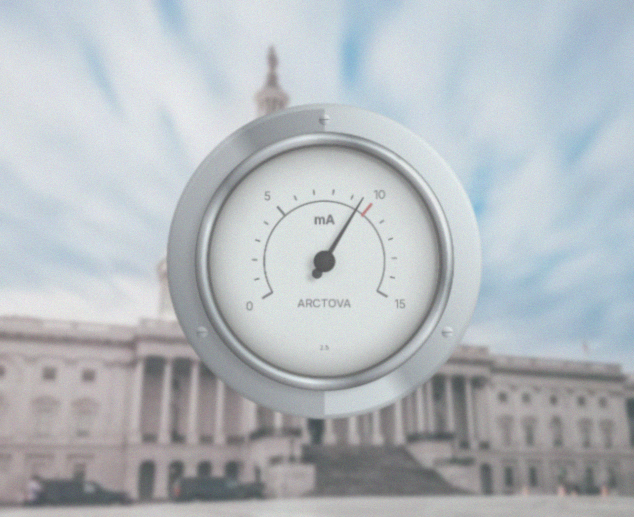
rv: mA 9.5
